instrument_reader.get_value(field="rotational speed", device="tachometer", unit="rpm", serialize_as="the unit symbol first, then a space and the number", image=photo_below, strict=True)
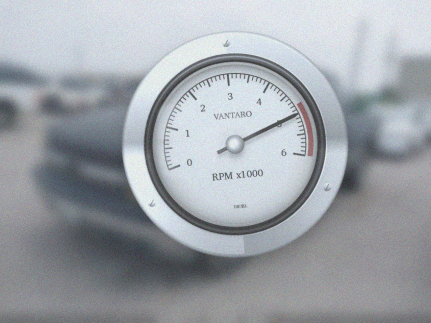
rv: rpm 5000
